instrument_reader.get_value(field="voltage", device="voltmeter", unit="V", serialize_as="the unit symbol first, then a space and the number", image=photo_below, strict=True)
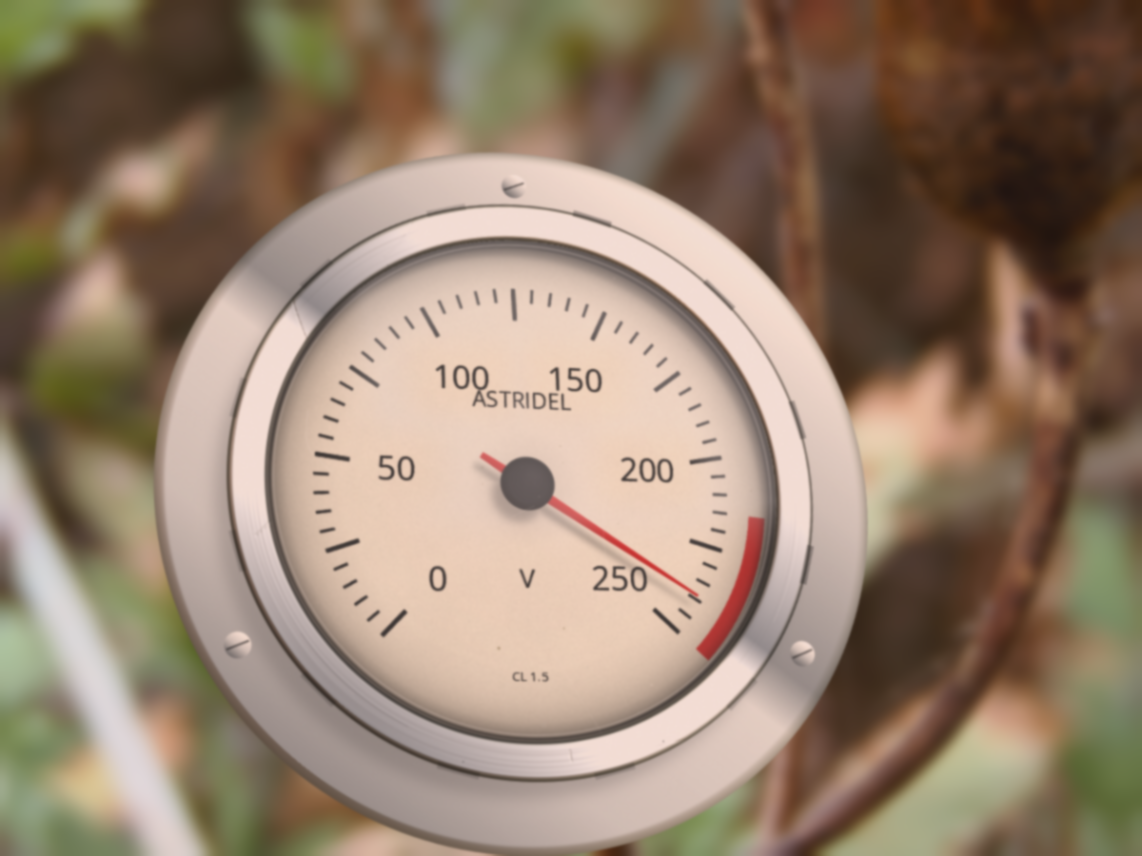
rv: V 240
